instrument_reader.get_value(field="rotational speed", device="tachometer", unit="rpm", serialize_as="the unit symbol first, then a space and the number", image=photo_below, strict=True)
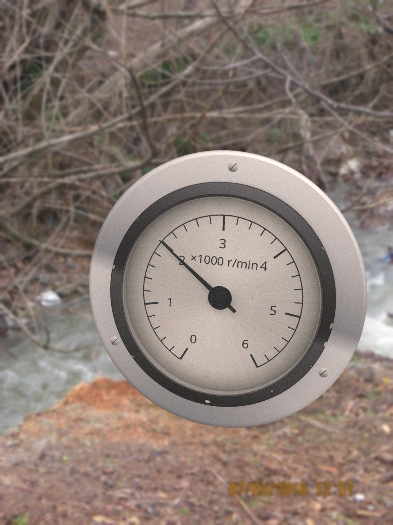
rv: rpm 2000
